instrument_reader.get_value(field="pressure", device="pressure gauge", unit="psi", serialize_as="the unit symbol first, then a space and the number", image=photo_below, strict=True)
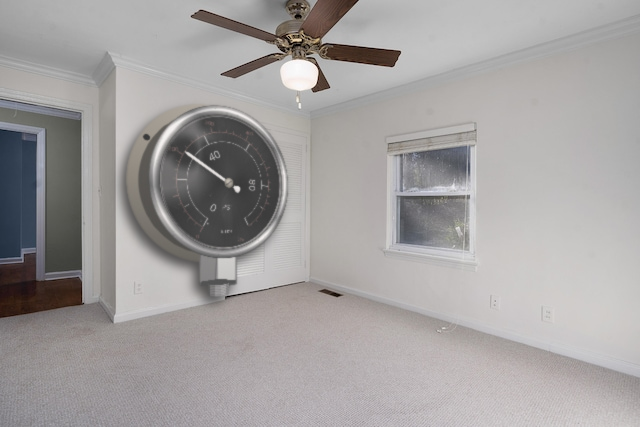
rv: psi 30
